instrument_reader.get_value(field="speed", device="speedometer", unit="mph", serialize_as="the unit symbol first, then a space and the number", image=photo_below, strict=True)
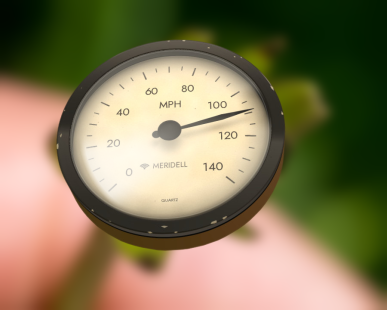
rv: mph 110
